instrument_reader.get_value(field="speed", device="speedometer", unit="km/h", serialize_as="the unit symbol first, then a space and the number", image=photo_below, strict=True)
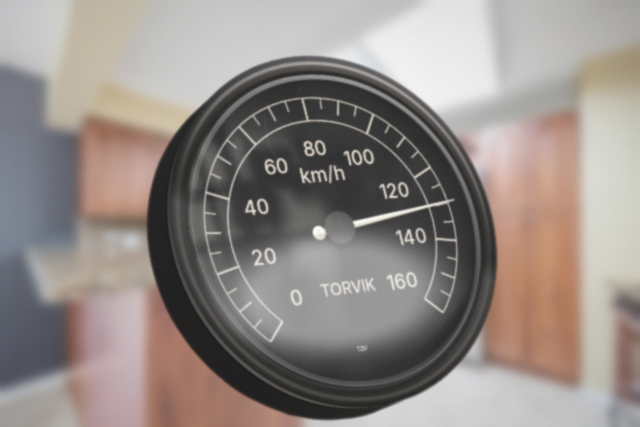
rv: km/h 130
